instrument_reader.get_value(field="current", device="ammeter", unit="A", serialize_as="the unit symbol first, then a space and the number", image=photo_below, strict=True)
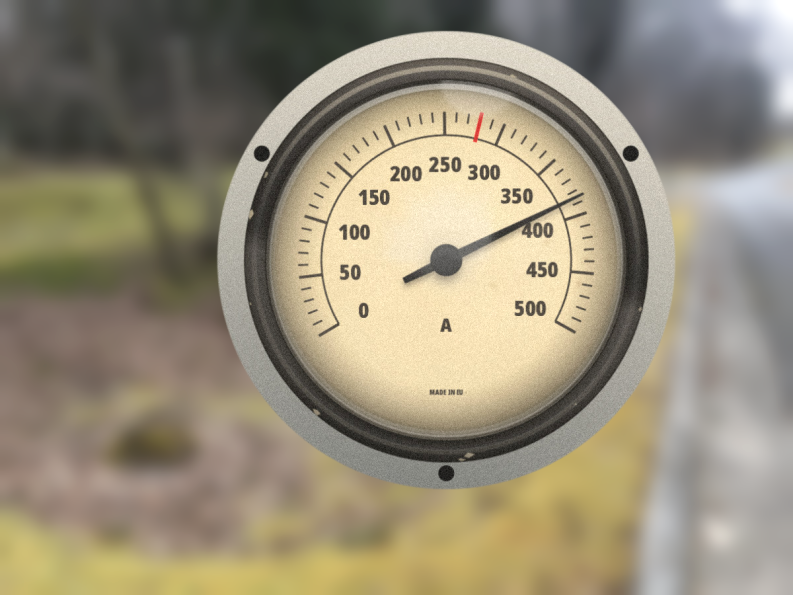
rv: A 385
